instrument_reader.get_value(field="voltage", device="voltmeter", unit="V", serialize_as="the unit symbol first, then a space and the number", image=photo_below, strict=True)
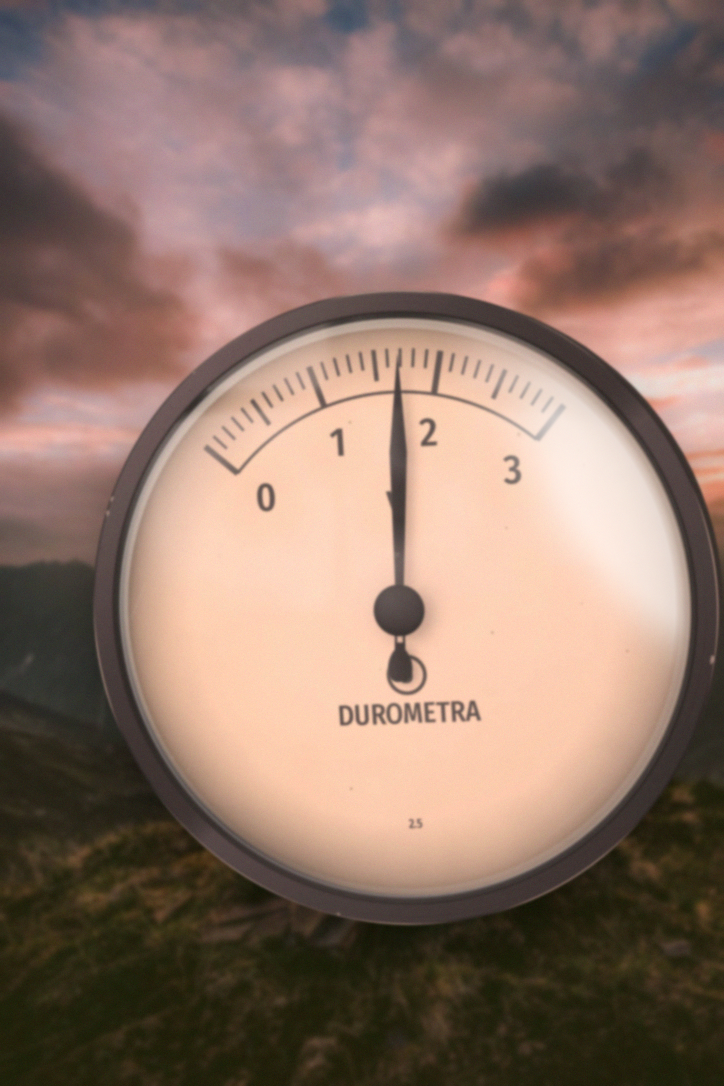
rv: V 1.7
